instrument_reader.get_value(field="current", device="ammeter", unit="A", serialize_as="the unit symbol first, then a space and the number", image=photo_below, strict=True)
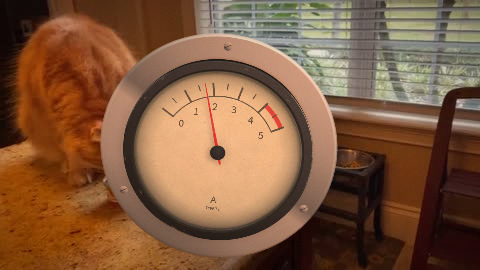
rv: A 1.75
